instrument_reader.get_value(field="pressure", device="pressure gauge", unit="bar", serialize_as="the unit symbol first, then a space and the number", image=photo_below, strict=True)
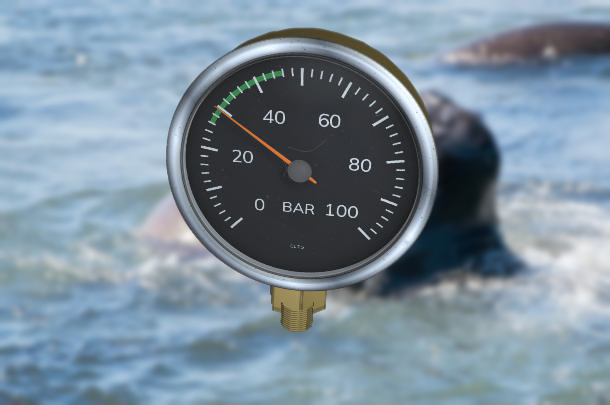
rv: bar 30
